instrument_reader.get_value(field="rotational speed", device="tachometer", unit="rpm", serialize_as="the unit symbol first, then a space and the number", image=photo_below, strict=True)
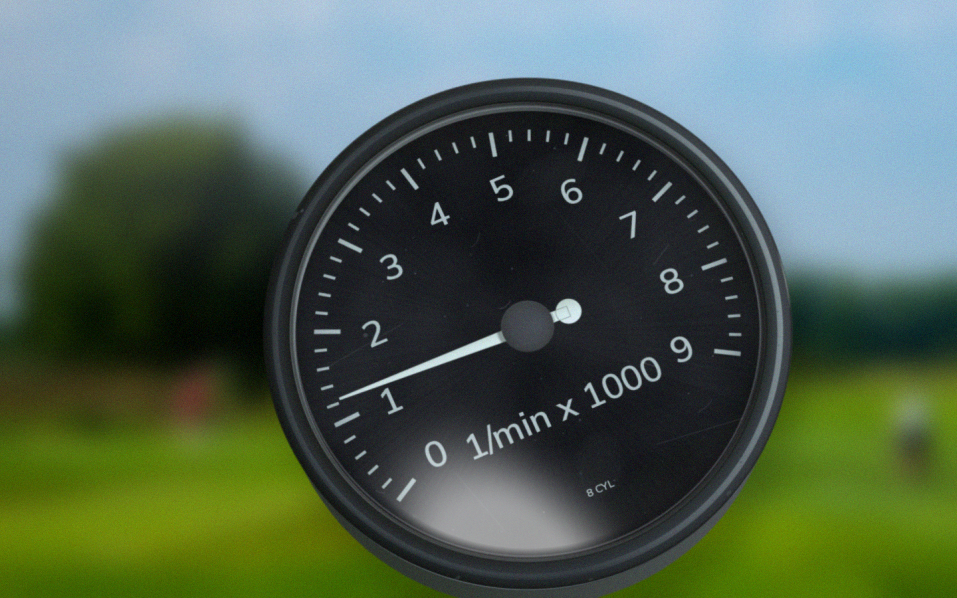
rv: rpm 1200
